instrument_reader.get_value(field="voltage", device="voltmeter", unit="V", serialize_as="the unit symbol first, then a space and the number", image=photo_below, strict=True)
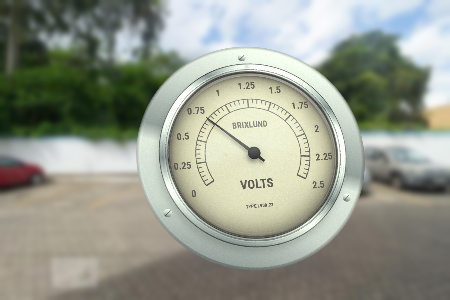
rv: V 0.75
